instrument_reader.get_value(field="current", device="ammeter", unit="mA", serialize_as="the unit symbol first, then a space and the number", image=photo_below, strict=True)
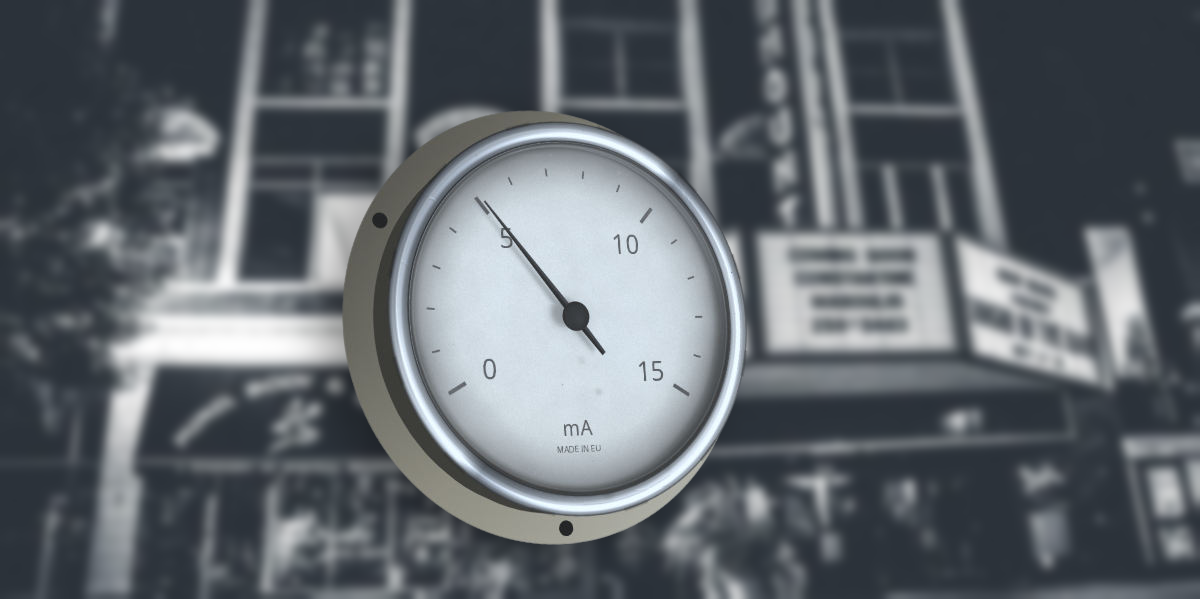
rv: mA 5
